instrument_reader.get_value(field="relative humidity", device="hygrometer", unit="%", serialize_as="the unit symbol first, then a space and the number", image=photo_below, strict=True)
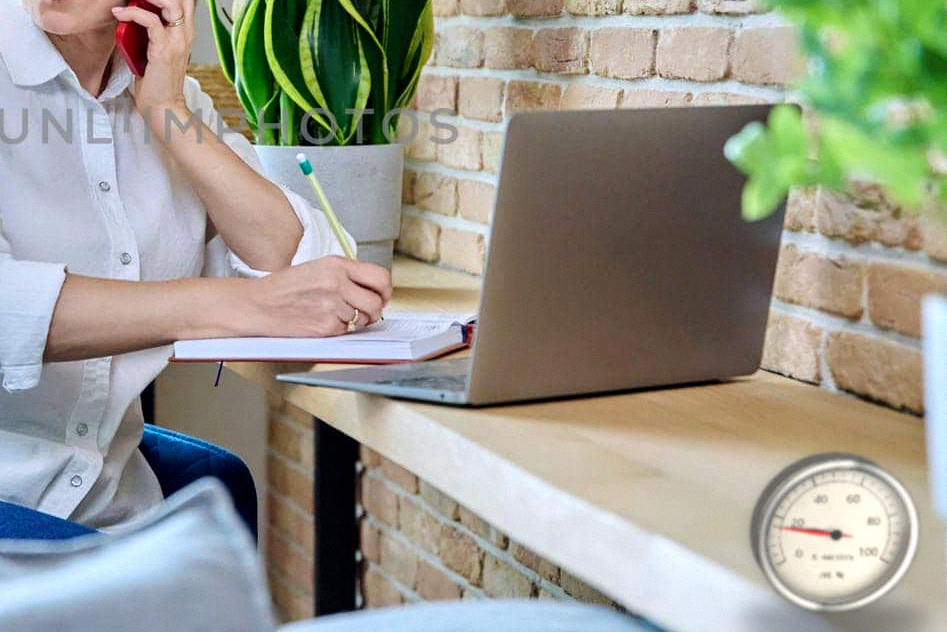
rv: % 16
